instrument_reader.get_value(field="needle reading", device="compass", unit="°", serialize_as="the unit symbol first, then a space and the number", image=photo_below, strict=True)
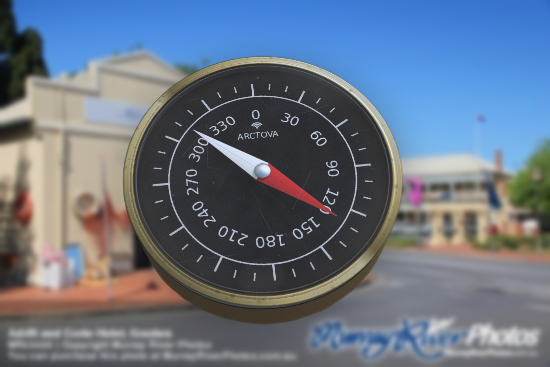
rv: ° 130
